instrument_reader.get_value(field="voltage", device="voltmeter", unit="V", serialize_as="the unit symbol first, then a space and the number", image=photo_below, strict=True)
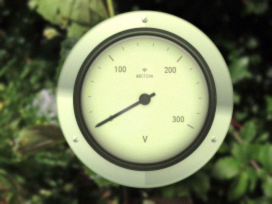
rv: V 0
